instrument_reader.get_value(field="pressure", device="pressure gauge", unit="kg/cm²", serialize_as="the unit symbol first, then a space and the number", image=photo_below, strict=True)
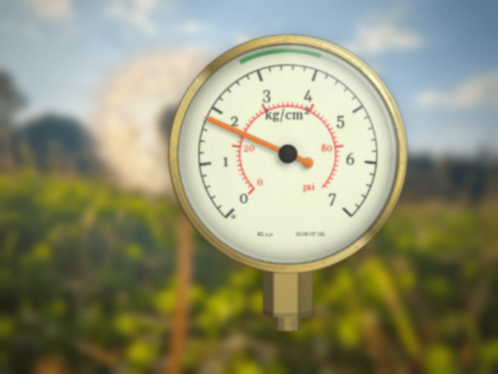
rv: kg/cm² 1.8
